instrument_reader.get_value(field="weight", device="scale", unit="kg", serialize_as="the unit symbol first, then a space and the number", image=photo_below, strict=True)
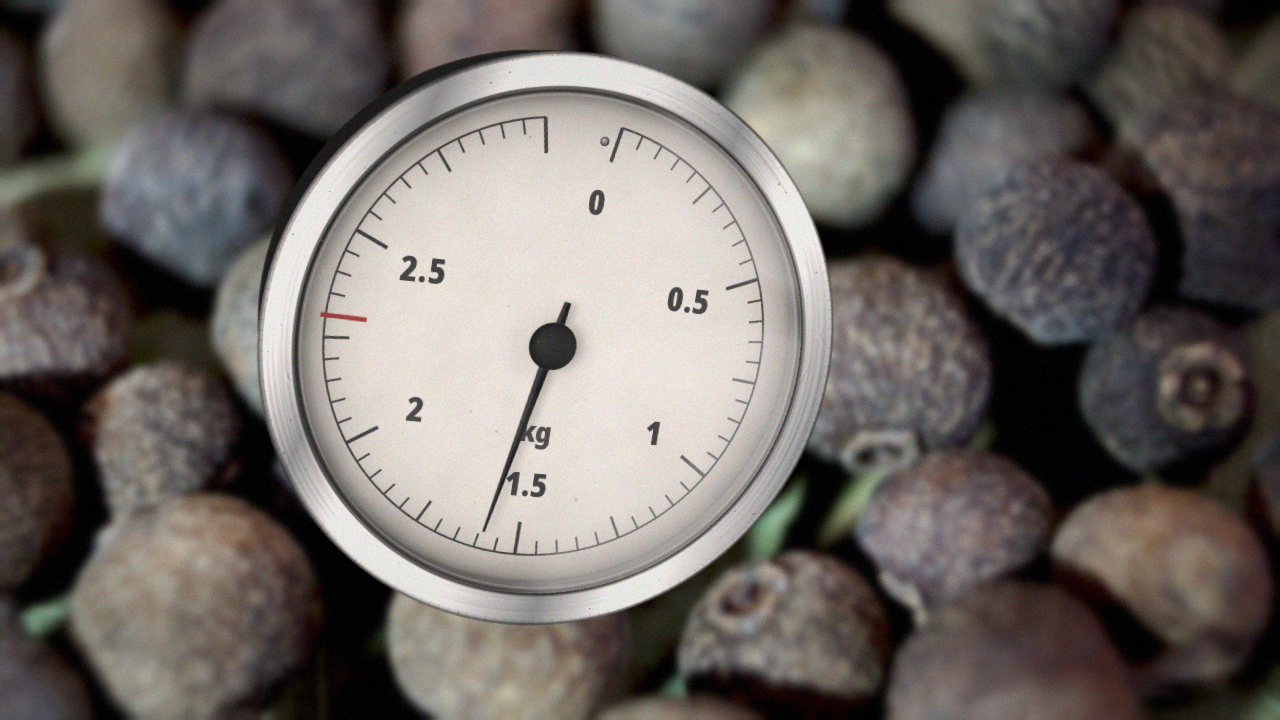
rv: kg 1.6
